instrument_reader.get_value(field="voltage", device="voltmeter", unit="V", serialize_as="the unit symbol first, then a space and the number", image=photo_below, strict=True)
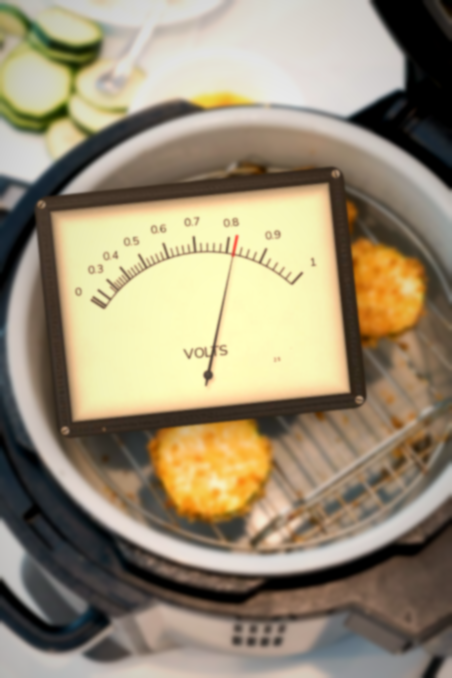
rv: V 0.82
